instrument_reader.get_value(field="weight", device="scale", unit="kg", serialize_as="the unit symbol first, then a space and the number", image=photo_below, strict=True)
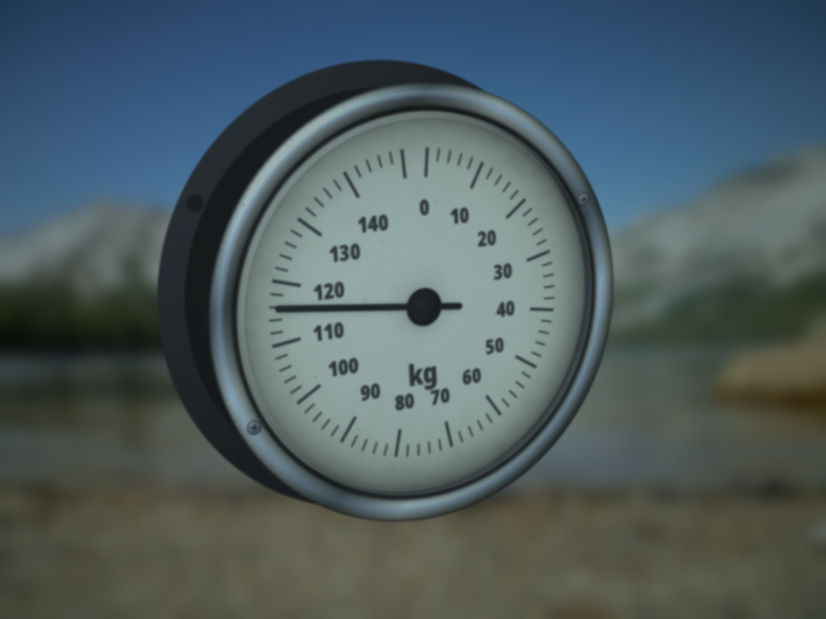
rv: kg 116
